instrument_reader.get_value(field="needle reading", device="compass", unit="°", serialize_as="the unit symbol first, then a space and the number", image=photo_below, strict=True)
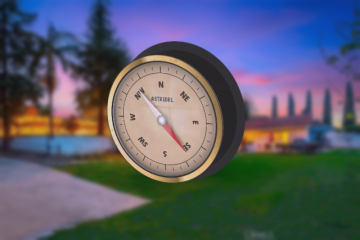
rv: ° 140
